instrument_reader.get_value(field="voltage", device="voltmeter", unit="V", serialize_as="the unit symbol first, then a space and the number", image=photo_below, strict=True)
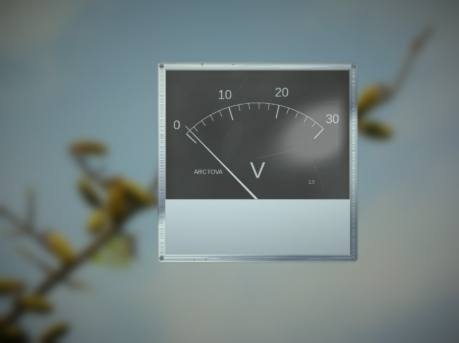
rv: V 1
